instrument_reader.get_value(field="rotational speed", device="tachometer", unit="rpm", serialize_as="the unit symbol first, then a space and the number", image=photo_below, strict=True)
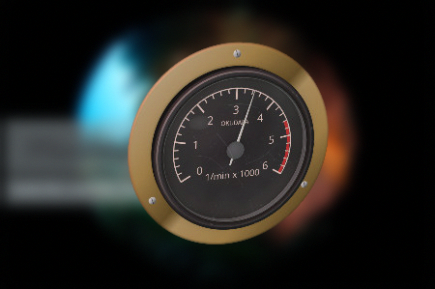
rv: rpm 3400
